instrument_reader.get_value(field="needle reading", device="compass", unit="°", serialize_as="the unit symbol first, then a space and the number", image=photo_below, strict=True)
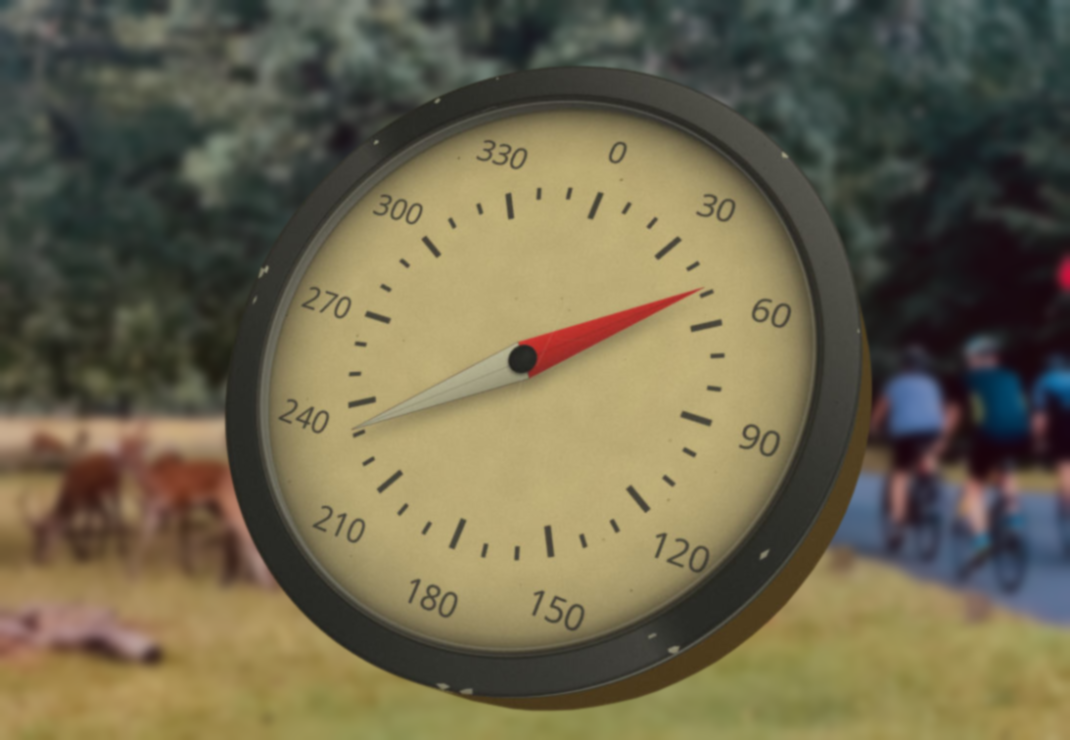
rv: ° 50
